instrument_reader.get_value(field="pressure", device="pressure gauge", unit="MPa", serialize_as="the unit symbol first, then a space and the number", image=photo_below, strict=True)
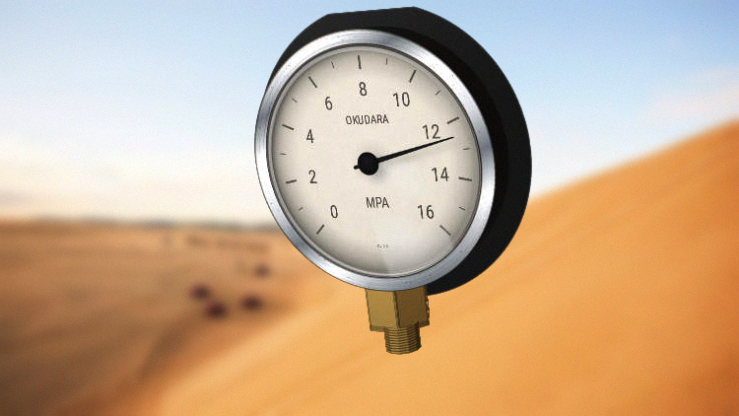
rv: MPa 12.5
